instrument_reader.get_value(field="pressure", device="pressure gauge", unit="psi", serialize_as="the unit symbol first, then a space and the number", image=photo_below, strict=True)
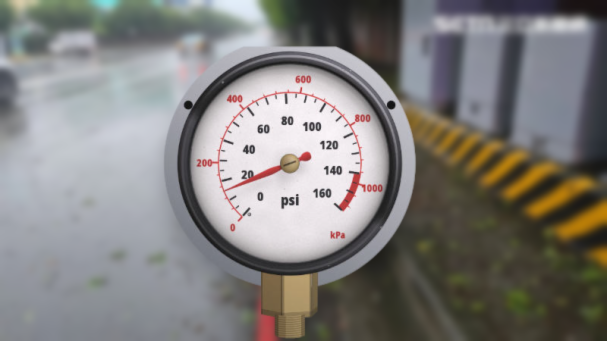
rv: psi 15
